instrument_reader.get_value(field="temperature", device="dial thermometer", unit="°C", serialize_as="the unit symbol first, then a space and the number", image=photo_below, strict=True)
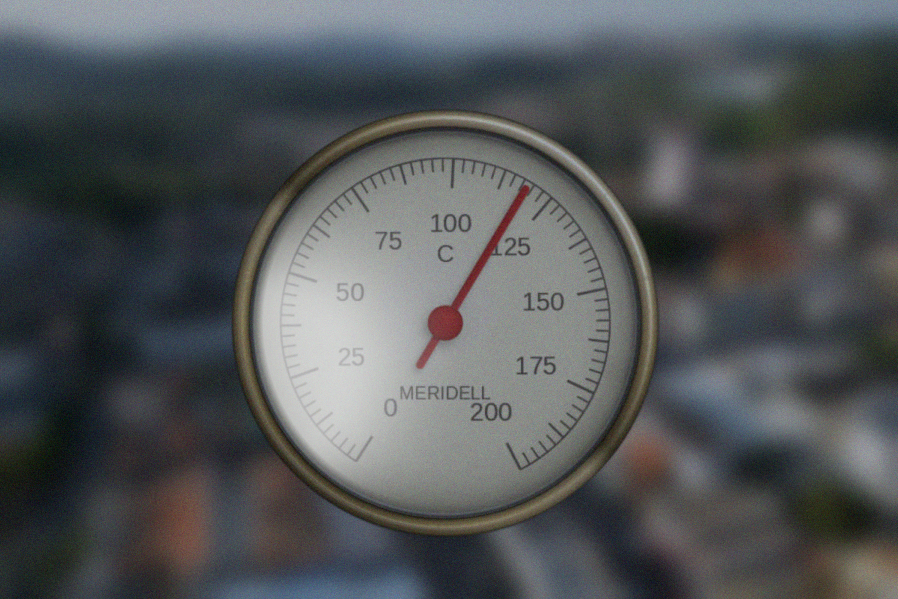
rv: °C 118.75
